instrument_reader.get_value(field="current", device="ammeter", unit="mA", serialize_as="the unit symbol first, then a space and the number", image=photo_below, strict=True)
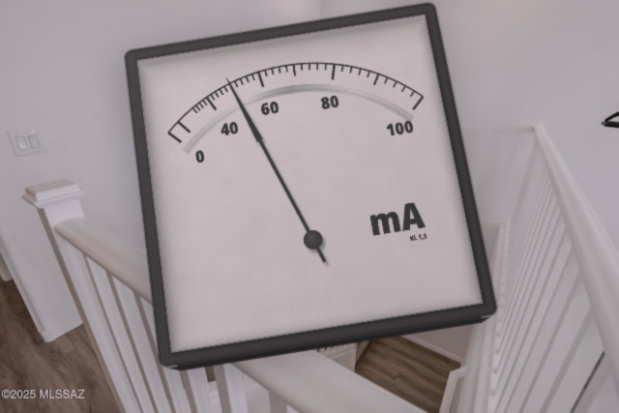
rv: mA 50
